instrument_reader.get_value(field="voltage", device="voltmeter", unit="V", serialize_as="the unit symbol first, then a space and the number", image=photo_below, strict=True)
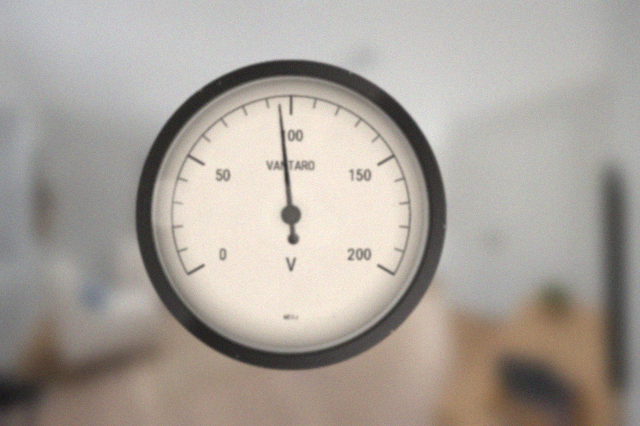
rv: V 95
